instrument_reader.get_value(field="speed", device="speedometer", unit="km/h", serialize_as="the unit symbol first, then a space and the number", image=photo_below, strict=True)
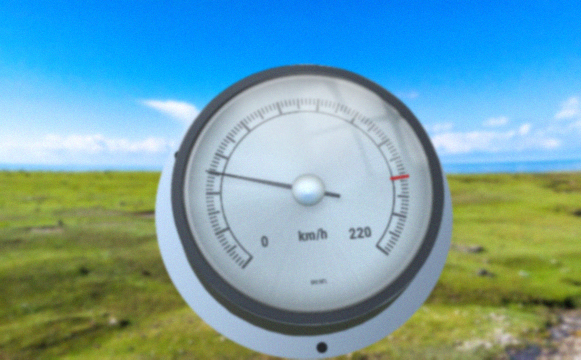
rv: km/h 50
